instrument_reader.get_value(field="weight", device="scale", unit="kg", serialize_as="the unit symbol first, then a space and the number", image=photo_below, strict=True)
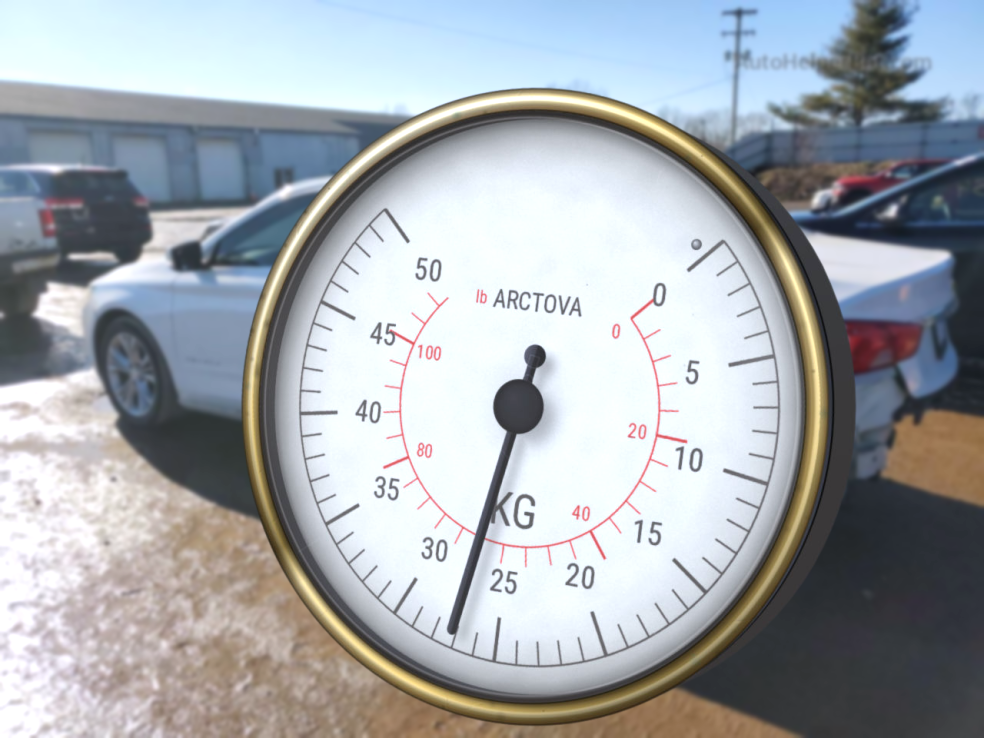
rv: kg 27
